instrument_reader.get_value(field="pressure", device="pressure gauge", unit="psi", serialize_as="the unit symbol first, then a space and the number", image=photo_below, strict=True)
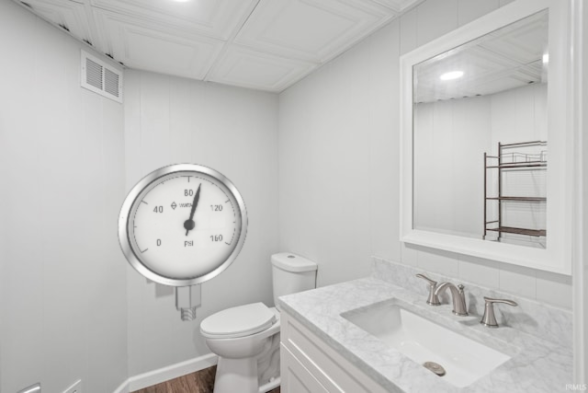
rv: psi 90
